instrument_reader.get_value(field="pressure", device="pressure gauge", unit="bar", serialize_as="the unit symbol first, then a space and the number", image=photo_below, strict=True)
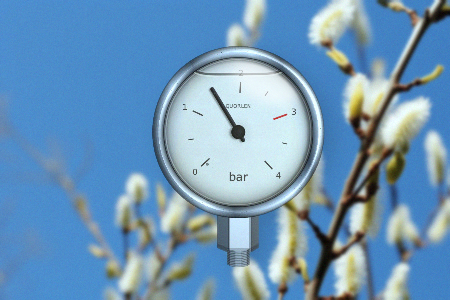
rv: bar 1.5
